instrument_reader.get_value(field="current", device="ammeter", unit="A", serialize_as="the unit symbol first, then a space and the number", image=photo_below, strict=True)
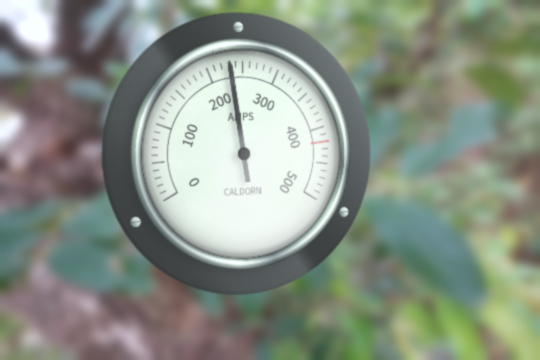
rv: A 230
